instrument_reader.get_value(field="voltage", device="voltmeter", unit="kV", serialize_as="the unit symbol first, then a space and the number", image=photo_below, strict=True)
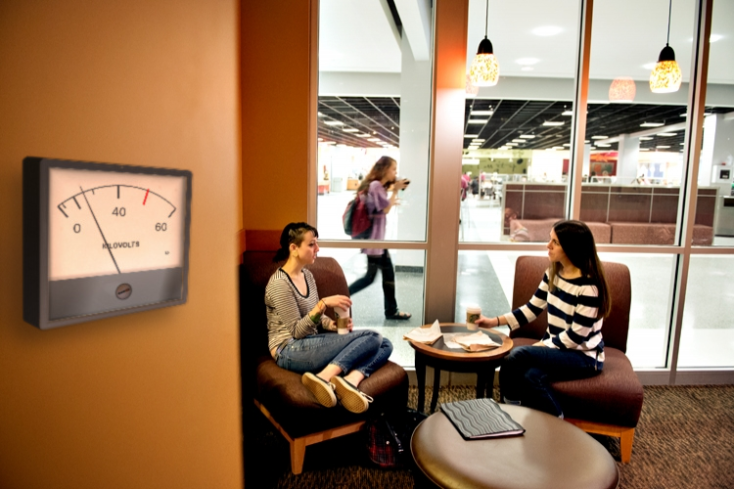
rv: kV 25
